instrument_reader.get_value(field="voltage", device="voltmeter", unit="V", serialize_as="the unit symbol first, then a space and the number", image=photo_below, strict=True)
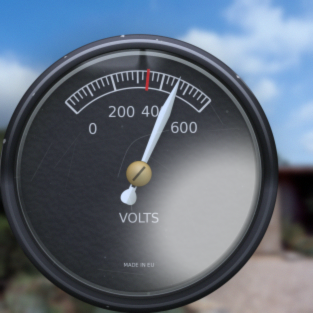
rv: V 460
